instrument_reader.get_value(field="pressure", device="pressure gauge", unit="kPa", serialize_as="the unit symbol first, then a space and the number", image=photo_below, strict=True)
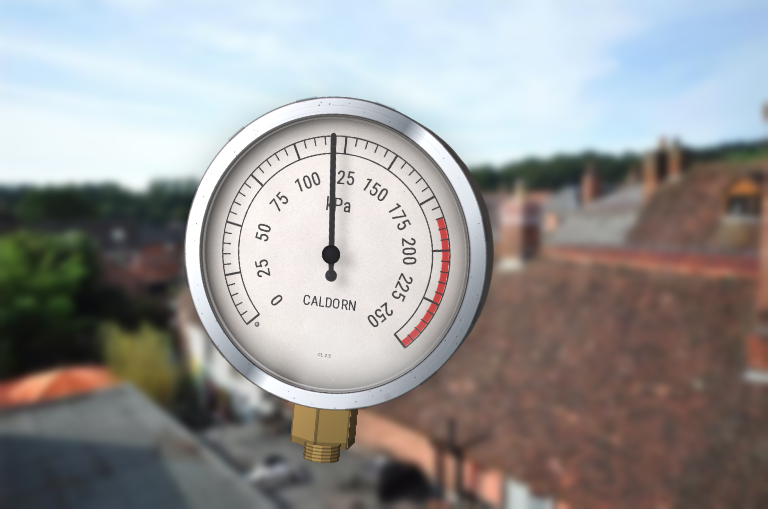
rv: kPa 120
